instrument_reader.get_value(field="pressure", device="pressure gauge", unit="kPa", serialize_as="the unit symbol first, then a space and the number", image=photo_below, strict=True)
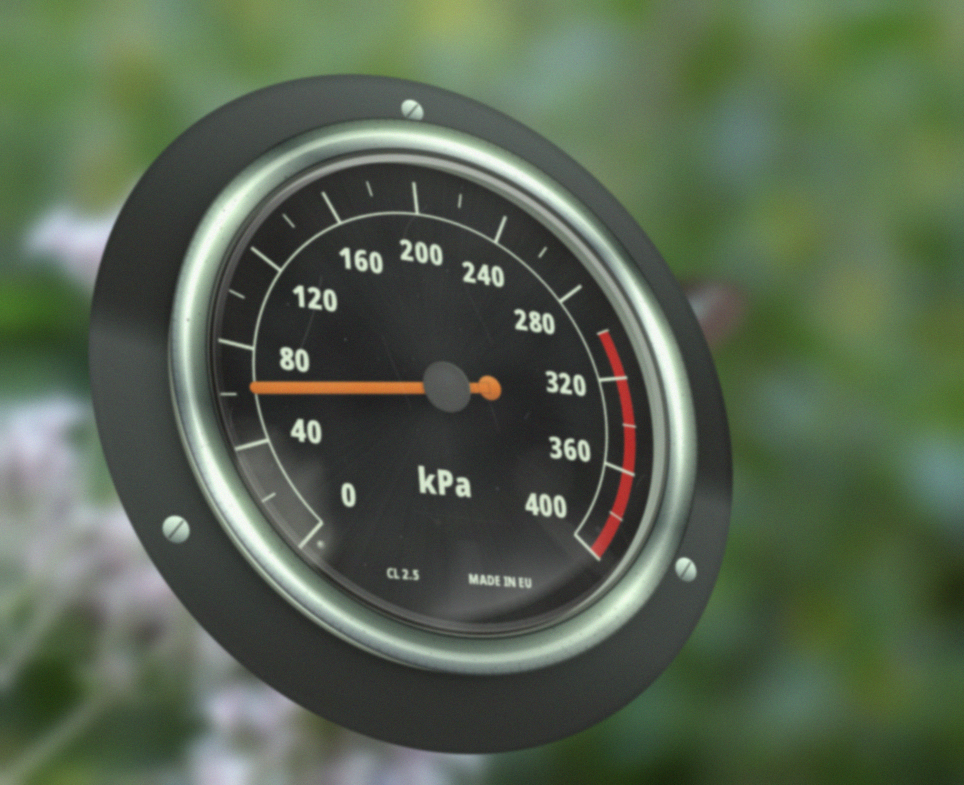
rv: kPa 60
